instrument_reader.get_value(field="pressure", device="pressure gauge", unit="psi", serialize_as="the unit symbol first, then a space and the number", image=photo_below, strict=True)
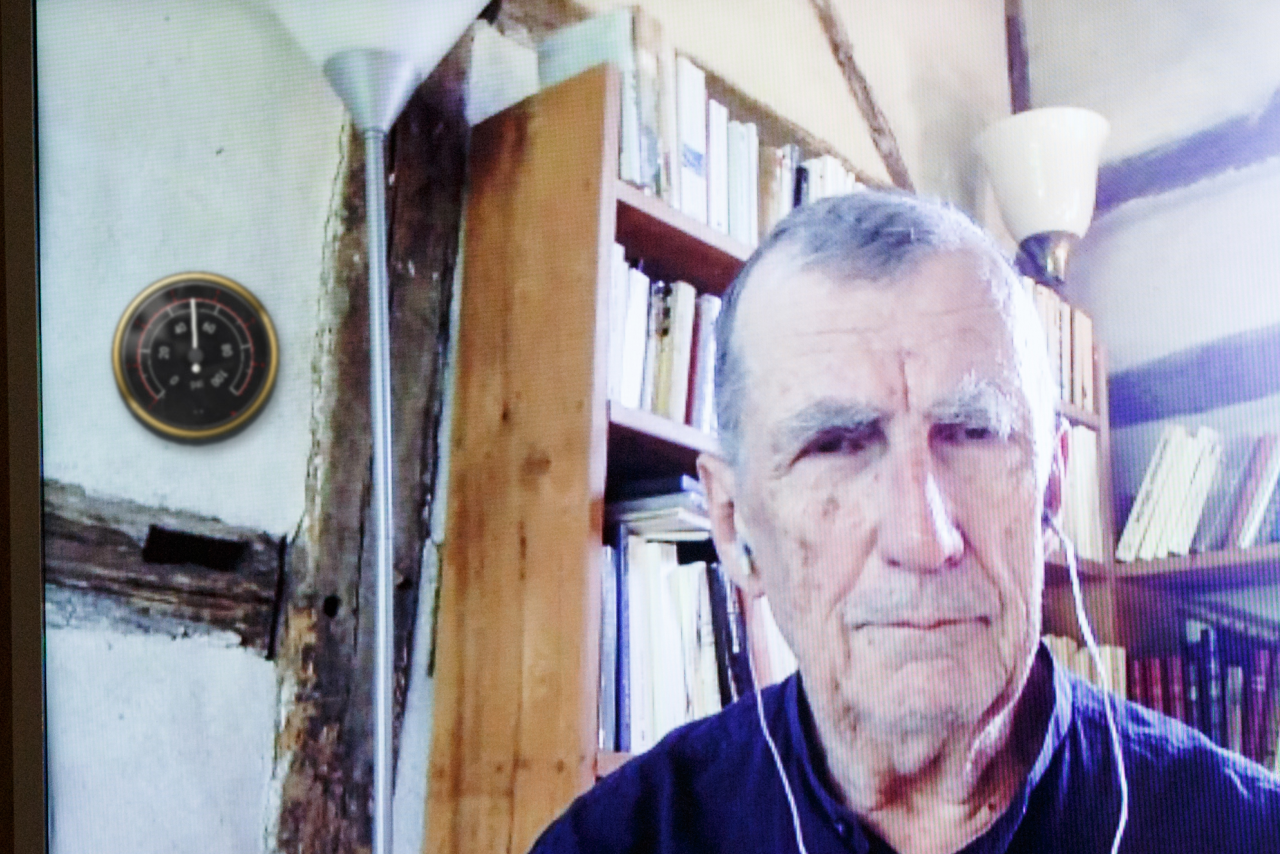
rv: psi 50
